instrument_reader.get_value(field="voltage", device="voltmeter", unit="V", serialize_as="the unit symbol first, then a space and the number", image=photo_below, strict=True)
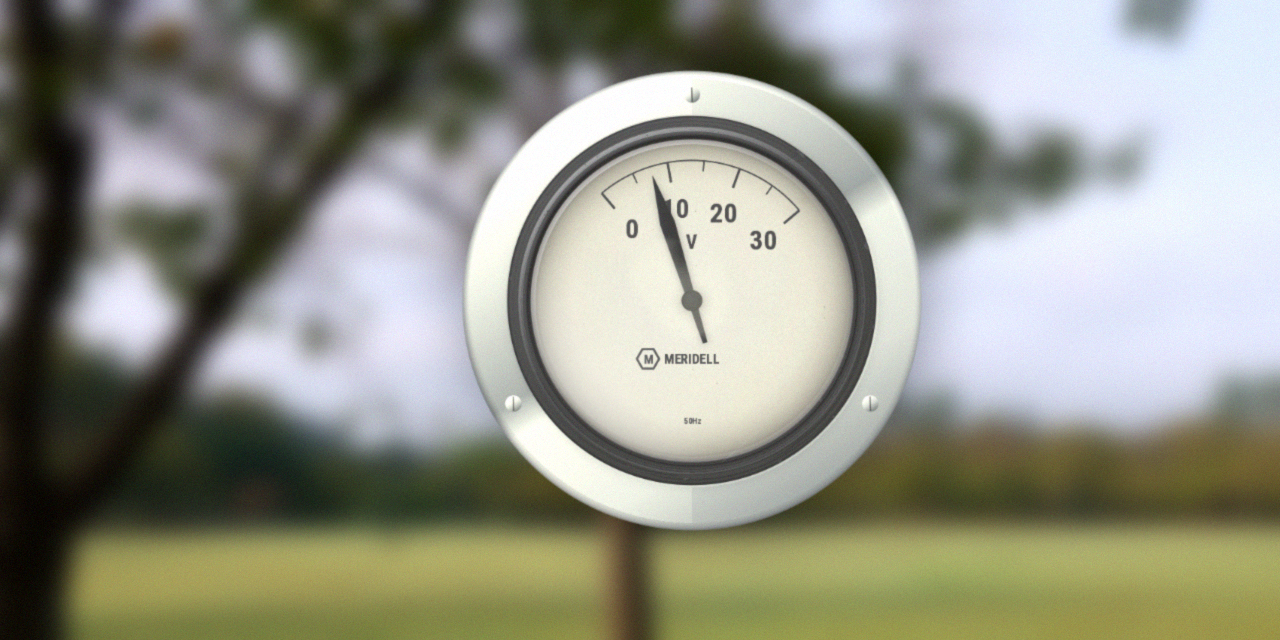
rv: V 7.5
